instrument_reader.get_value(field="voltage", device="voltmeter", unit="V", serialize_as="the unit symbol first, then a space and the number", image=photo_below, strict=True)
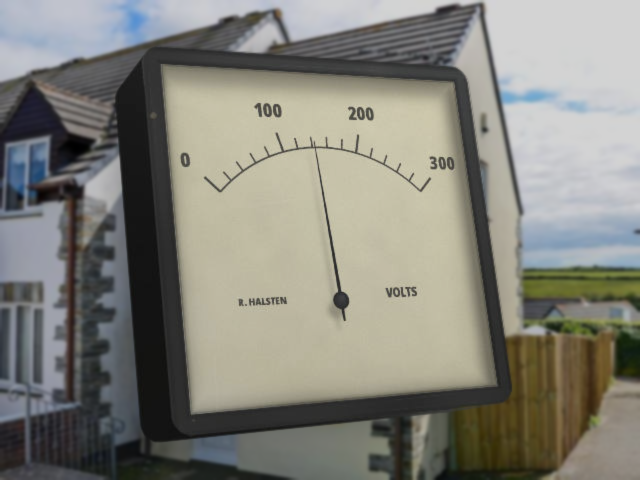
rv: V 140
